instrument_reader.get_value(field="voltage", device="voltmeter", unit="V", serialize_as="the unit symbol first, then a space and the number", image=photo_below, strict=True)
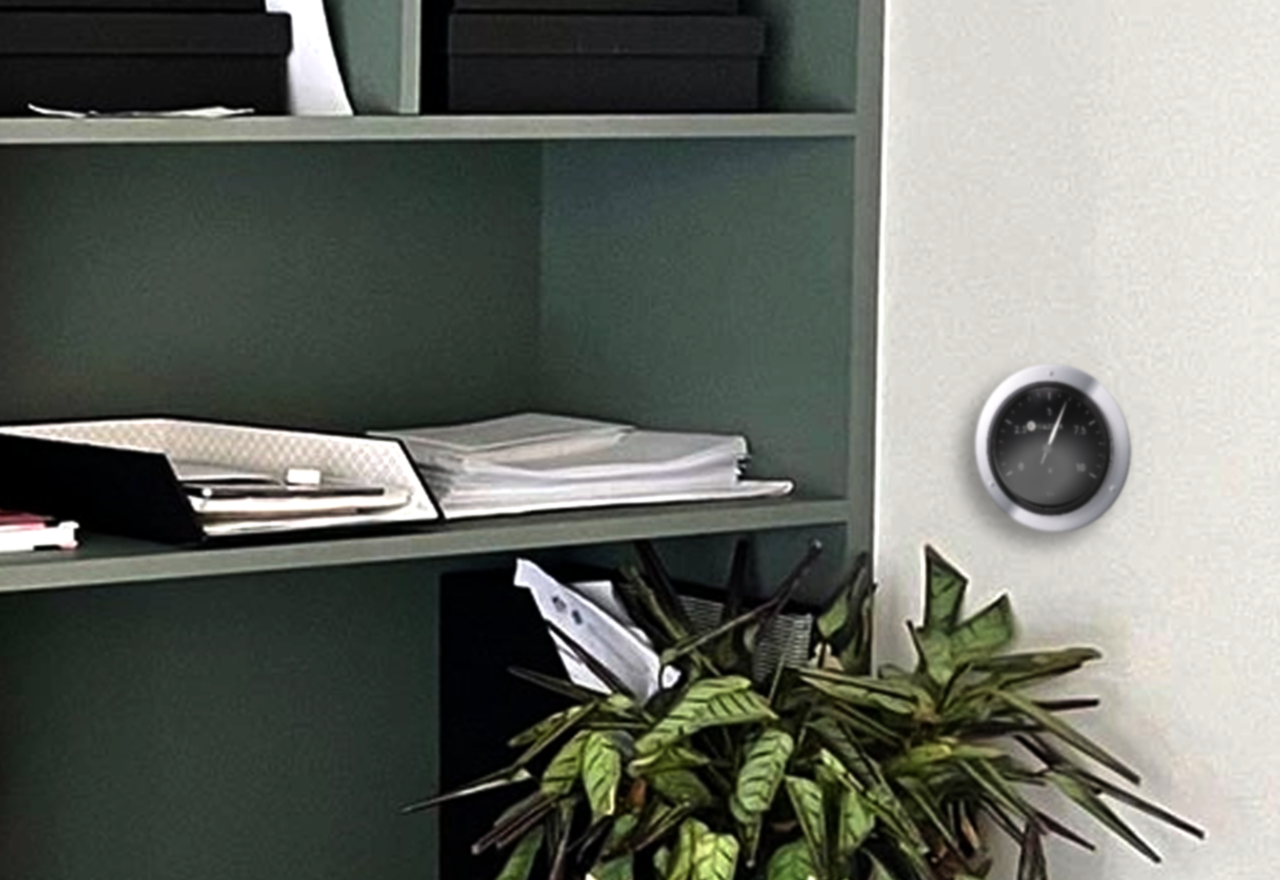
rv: V 6
